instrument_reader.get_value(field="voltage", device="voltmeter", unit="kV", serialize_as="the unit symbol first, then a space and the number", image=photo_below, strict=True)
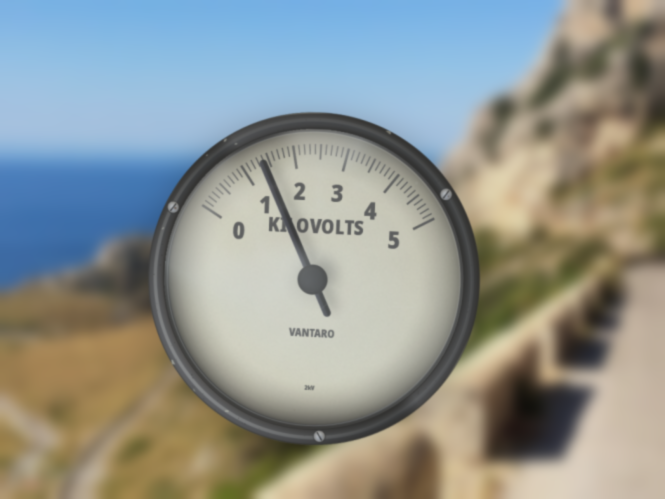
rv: kV 1.4
